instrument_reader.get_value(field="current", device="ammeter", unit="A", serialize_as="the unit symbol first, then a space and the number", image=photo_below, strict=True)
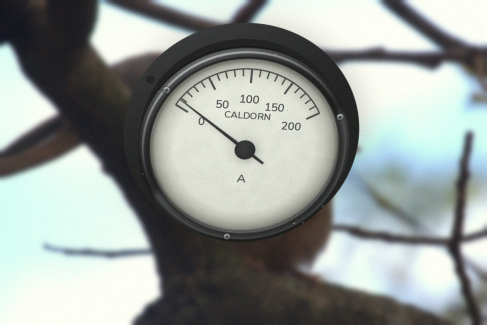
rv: A 10
